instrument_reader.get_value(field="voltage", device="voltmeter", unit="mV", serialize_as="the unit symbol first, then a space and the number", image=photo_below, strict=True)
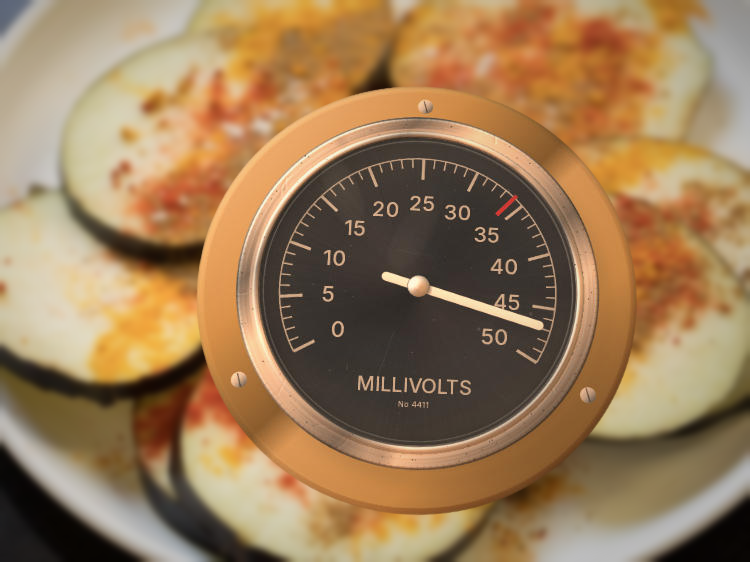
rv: mV 47
